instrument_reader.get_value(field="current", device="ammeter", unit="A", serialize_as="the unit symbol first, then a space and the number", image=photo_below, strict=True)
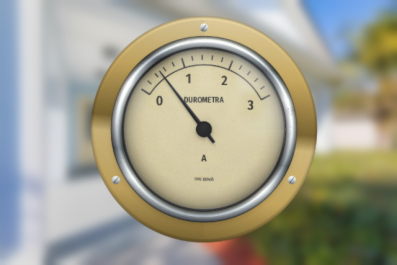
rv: A 0.5
